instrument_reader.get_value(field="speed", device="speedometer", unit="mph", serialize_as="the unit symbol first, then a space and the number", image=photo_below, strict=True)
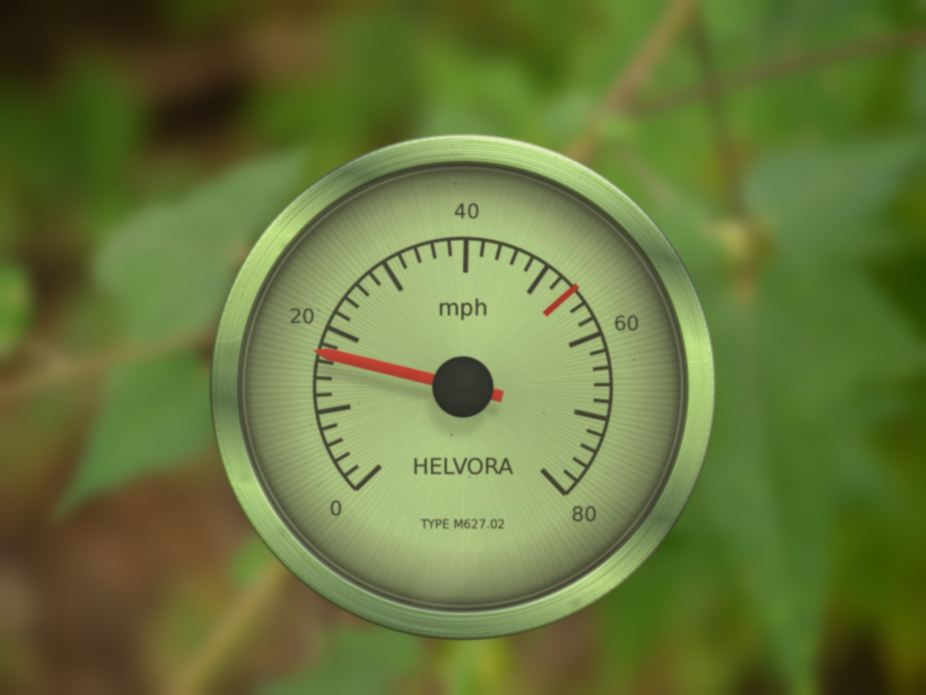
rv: mph 17
